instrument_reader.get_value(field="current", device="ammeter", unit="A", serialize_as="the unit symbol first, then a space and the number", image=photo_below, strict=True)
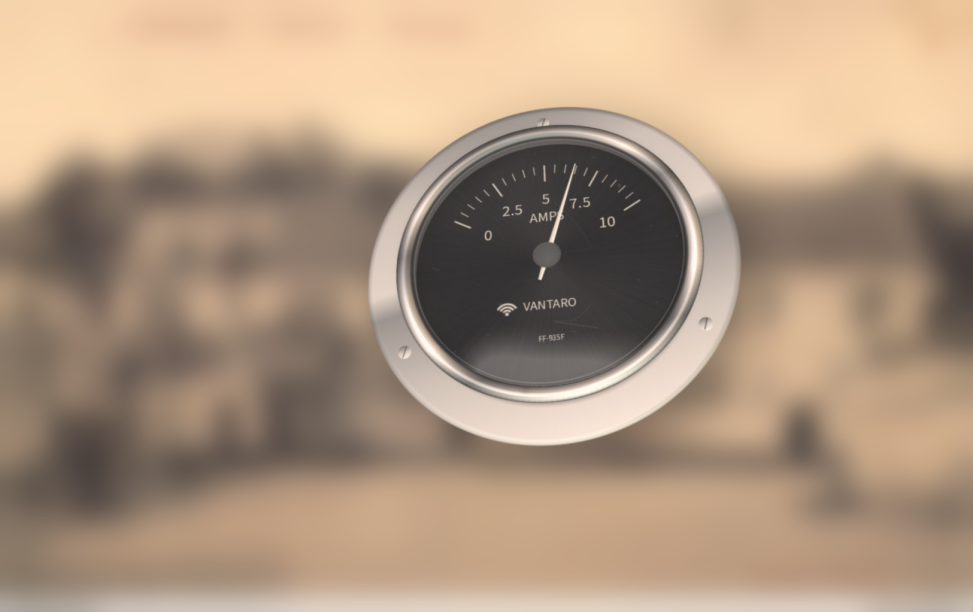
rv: A 6.5
